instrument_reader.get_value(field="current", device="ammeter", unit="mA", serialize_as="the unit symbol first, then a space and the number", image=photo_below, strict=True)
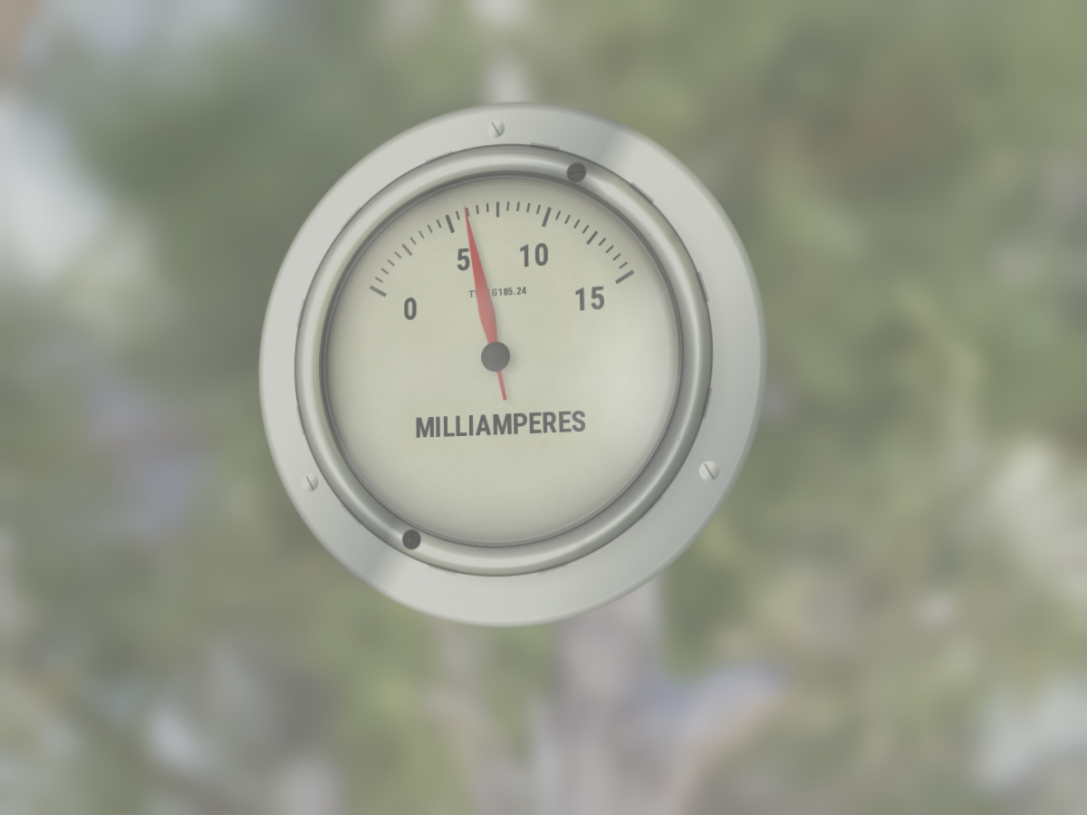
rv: mA 6
